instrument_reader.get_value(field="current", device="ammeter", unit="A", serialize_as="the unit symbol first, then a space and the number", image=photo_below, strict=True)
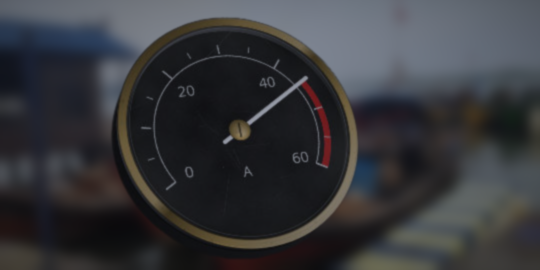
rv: A 45
